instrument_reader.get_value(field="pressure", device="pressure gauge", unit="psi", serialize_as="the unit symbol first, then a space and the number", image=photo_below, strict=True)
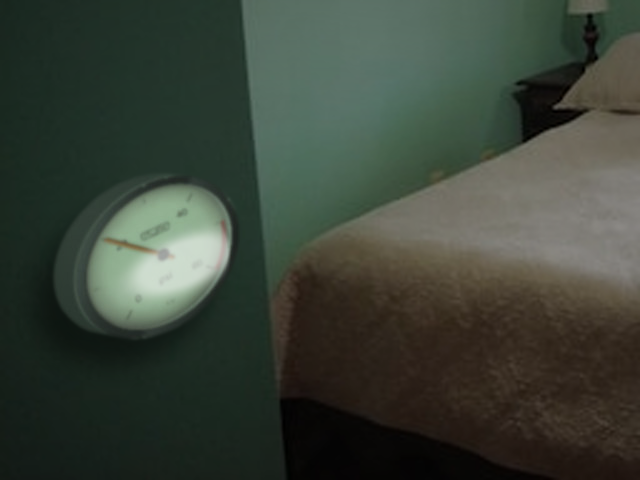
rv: psi 20
